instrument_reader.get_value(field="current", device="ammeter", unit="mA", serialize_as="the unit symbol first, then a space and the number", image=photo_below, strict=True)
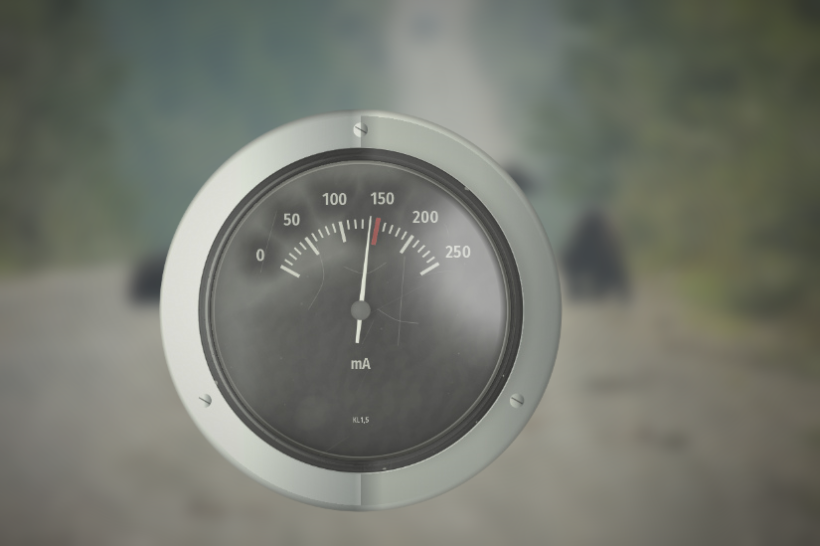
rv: mA 140
